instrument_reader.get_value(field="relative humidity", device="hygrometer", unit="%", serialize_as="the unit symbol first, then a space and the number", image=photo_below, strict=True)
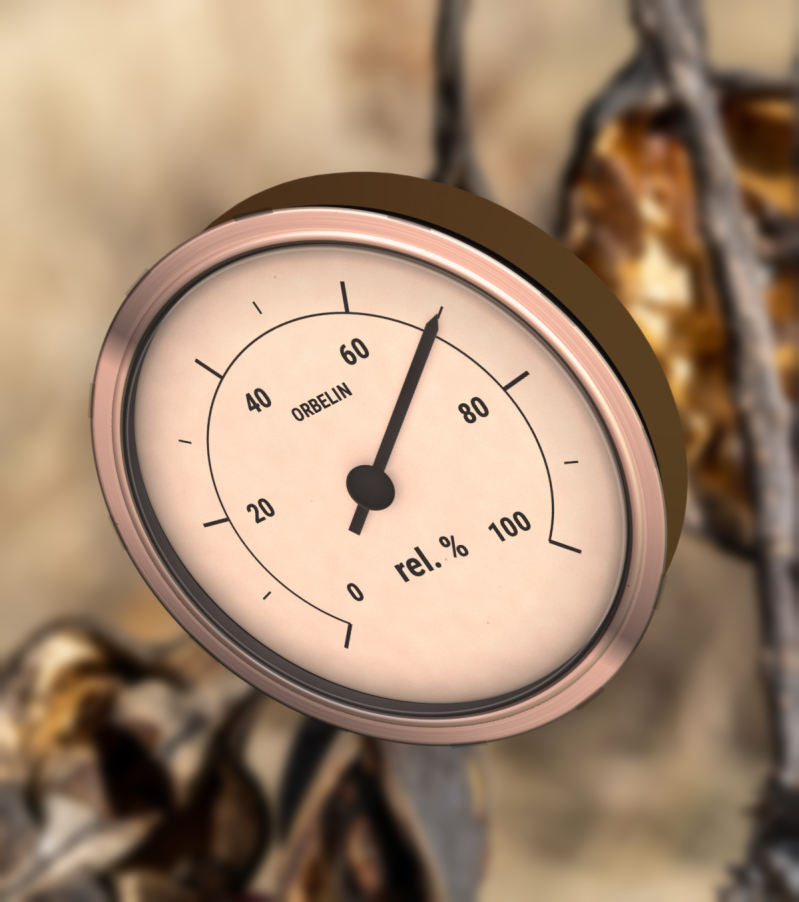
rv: % 70
